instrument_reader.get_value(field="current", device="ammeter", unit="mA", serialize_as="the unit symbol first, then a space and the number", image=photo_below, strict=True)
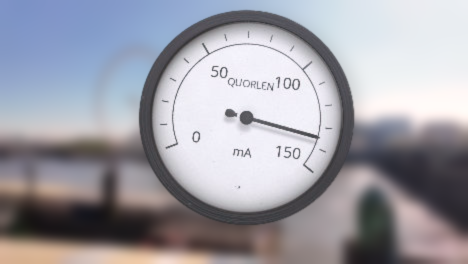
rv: mA 135
